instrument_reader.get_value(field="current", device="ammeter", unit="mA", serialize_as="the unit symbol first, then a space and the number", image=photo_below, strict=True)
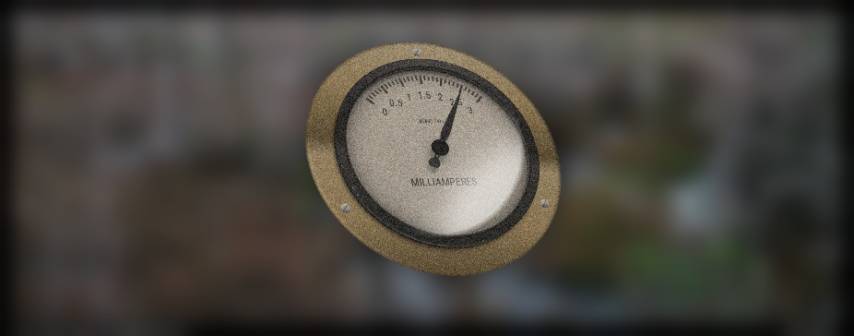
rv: mA 2.5
